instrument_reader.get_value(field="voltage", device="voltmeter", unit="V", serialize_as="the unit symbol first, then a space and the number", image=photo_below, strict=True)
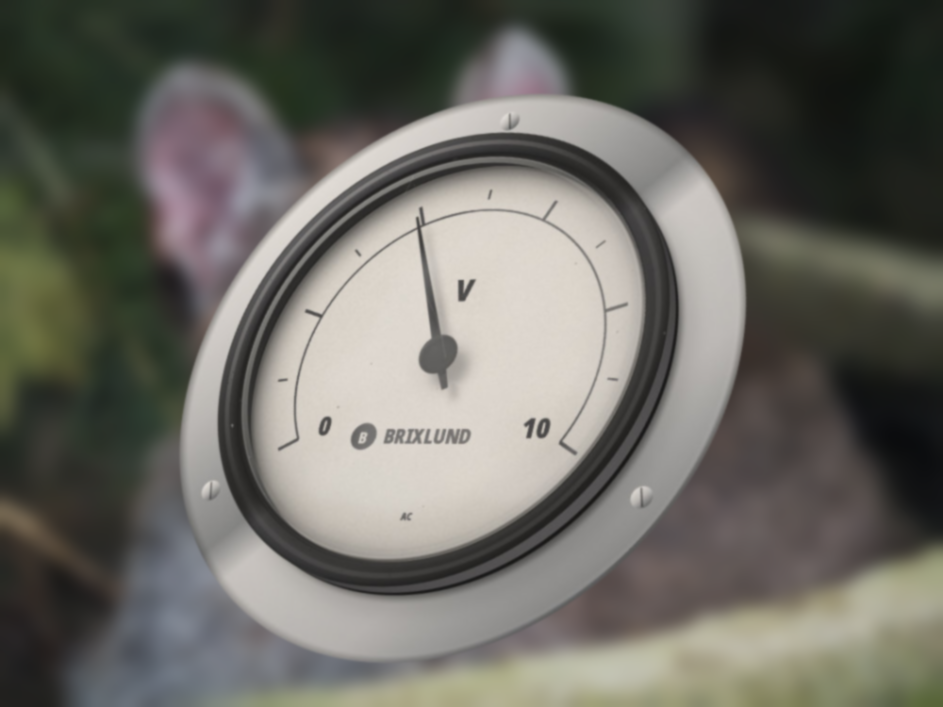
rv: V 4
